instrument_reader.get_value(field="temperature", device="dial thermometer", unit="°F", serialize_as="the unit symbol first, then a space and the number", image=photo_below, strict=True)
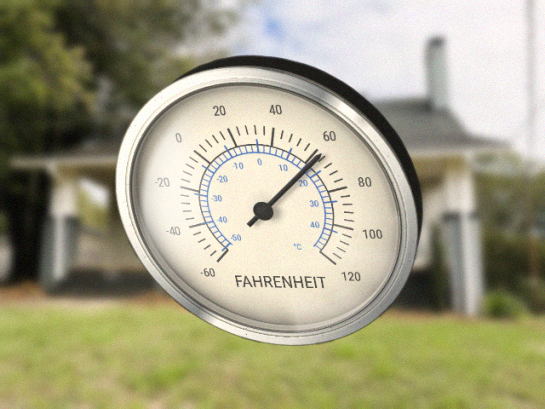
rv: °F 62
